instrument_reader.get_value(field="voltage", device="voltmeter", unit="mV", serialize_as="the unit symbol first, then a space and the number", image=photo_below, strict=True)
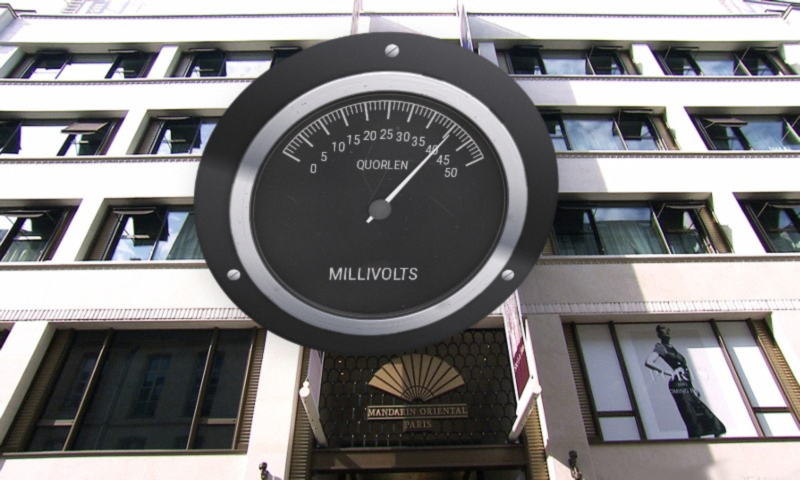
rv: mV 40
